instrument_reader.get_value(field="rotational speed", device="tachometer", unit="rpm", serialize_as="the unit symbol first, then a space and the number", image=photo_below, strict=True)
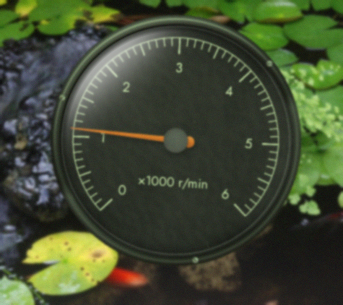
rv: rpm 1100
